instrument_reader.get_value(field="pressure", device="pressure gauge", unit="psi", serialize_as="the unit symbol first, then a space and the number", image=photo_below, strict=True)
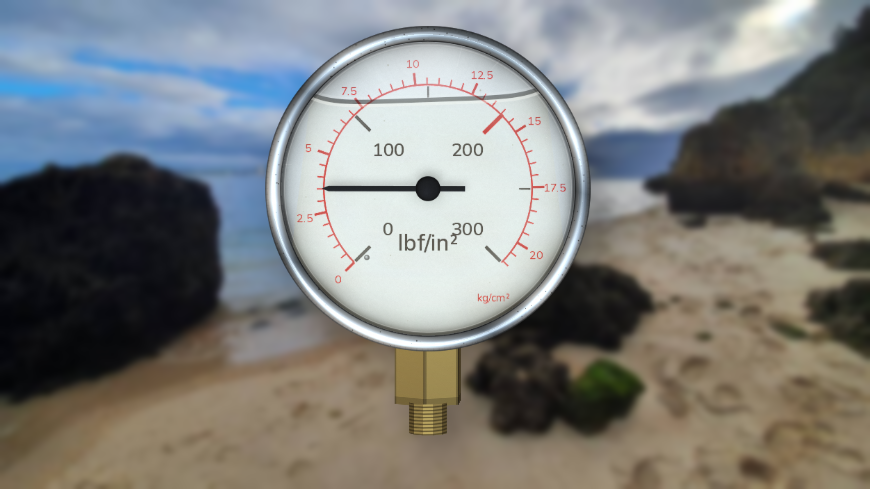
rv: psi 50
